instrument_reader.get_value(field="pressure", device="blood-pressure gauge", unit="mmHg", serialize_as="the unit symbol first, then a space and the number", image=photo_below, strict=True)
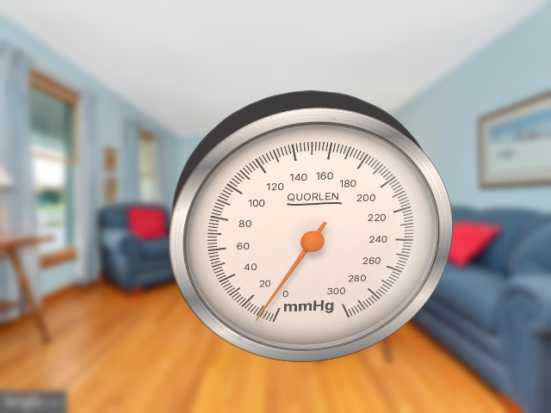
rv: mmHg 10
